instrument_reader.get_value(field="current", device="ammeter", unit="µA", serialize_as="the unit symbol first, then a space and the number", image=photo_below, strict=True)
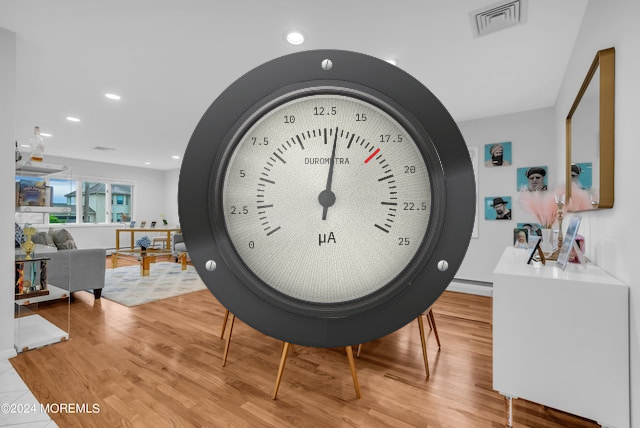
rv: µA 13.5
